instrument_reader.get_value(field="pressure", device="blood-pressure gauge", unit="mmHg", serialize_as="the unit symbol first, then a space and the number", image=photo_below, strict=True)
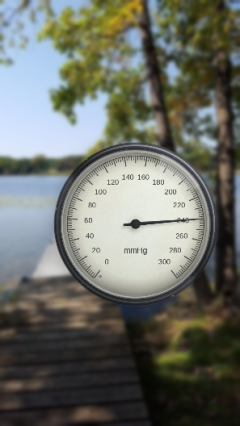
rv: mmHg 240
